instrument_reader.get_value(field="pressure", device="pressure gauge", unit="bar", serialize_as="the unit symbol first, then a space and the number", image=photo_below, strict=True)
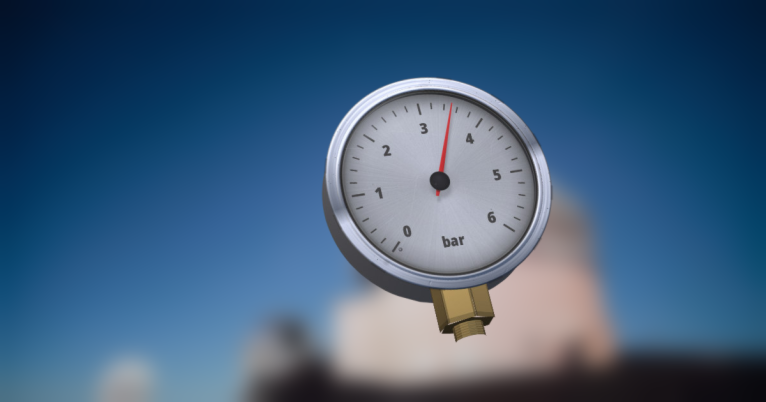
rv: bar 3.5
